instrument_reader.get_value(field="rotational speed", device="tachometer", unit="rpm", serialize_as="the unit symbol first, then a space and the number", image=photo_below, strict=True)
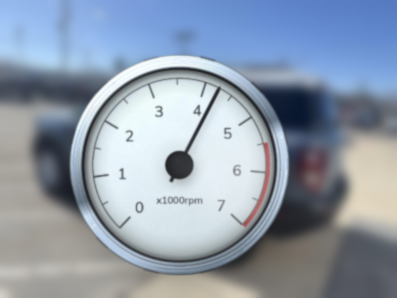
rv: rpm 4250
